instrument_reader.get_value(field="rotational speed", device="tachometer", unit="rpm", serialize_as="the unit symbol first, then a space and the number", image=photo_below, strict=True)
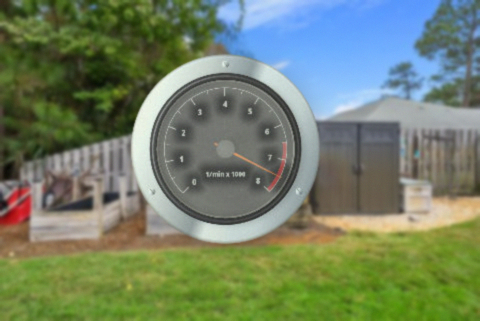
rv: rpm 7500
